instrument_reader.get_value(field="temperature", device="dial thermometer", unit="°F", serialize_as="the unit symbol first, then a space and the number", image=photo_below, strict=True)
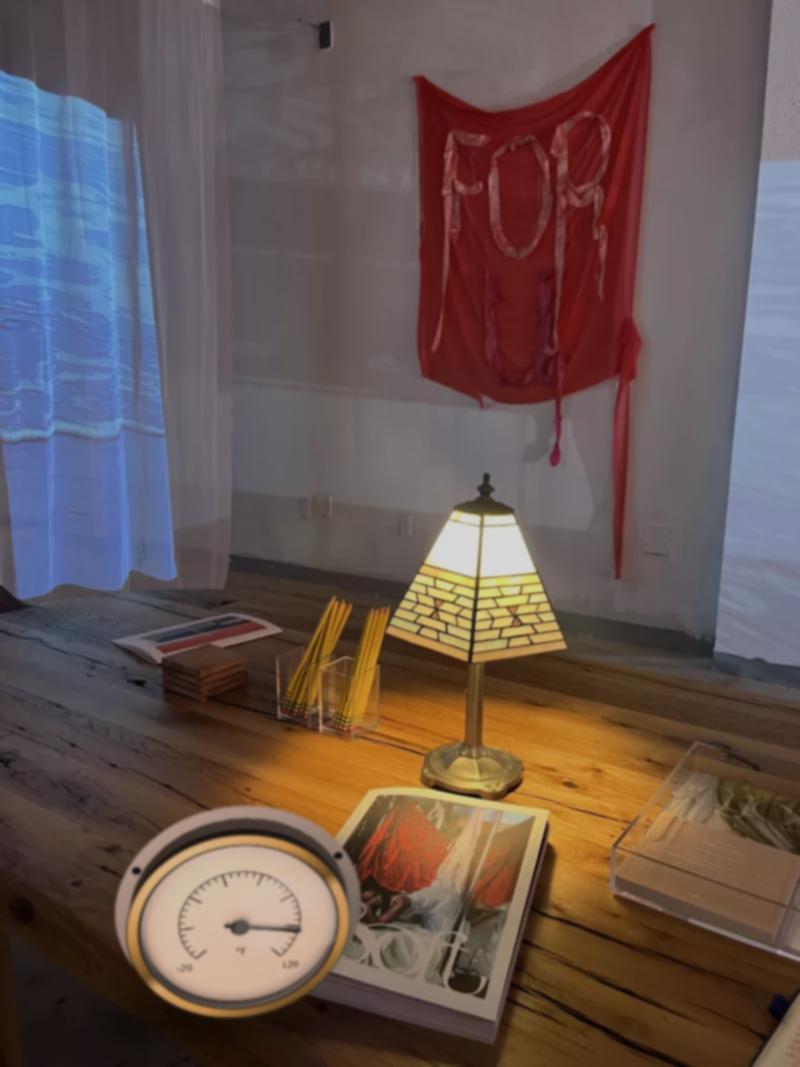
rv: °F 100
